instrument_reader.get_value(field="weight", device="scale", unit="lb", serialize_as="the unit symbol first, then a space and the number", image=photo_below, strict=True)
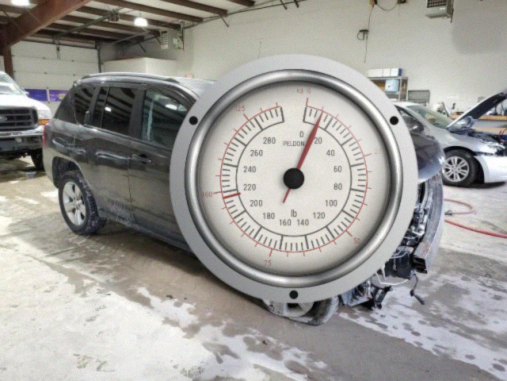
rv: lb 12
